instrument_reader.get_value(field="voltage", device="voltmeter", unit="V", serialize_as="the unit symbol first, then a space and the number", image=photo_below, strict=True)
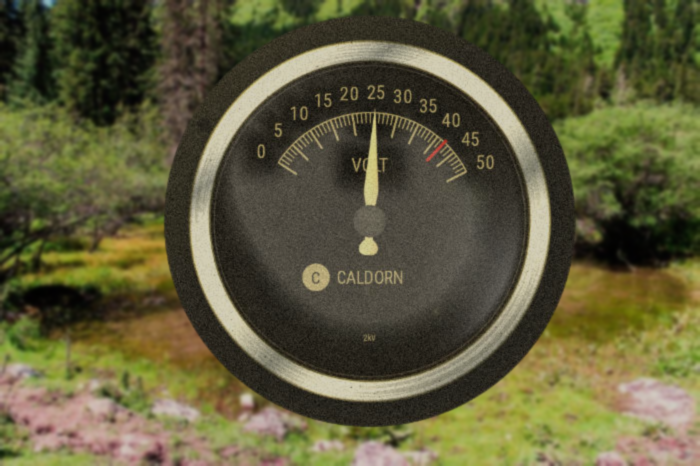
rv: V 25
